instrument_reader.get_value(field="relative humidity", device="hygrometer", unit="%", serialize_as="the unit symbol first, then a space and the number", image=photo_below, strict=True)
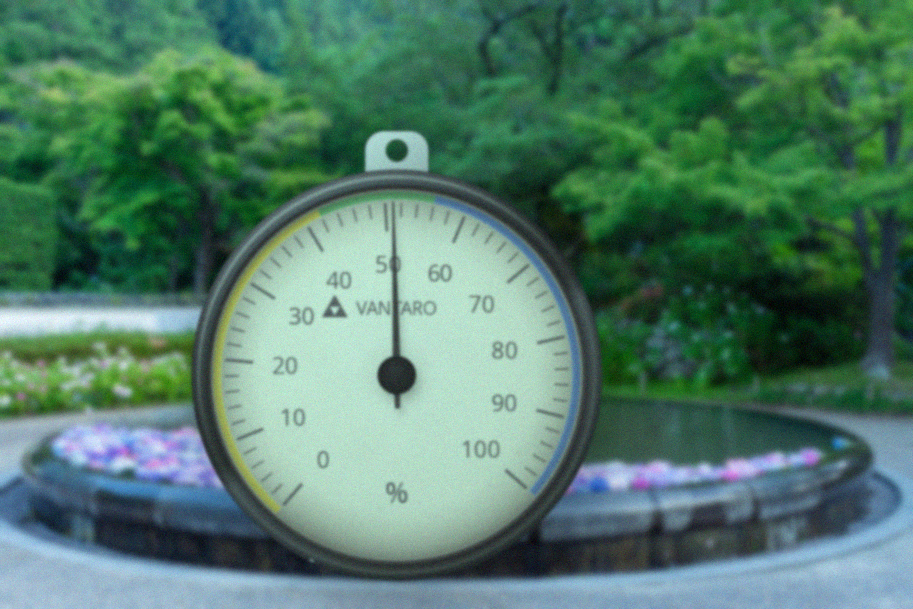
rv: % 51
